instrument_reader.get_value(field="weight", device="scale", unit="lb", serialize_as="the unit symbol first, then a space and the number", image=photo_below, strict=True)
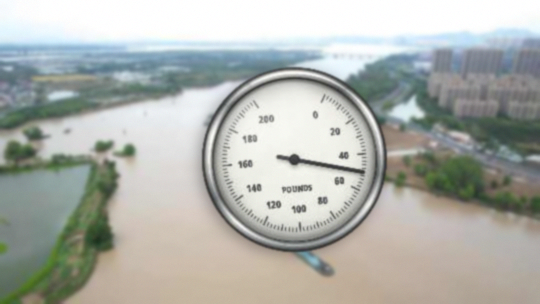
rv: lb 50
